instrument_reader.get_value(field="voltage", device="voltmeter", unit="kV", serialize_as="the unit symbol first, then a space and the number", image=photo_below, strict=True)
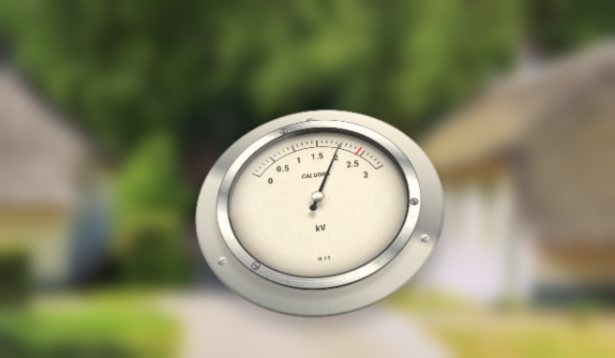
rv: kV 2
